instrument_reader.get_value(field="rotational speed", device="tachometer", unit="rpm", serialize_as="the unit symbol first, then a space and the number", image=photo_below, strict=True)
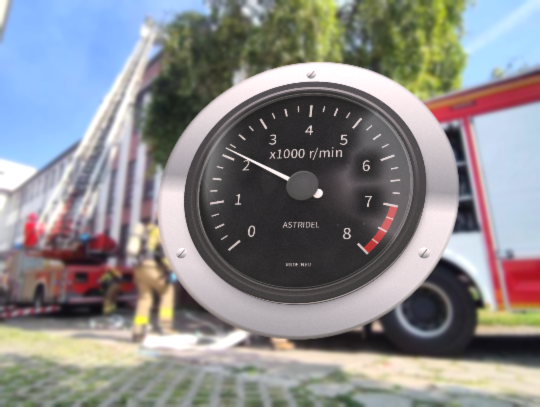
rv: rpm 2125
